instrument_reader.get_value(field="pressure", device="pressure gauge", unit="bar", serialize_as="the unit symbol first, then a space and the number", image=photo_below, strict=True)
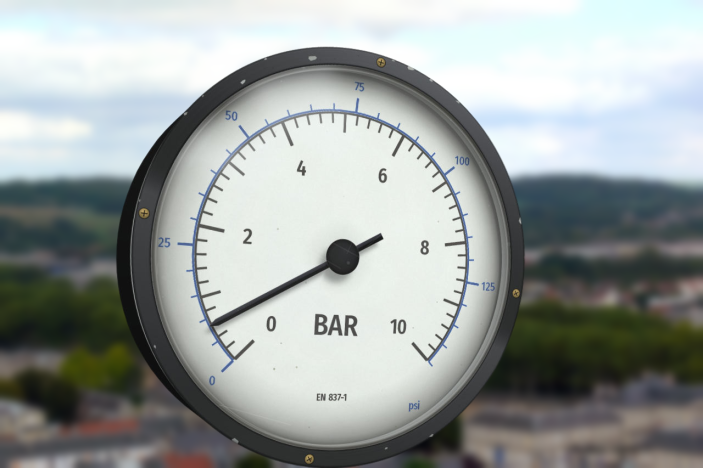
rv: bar 0.6
